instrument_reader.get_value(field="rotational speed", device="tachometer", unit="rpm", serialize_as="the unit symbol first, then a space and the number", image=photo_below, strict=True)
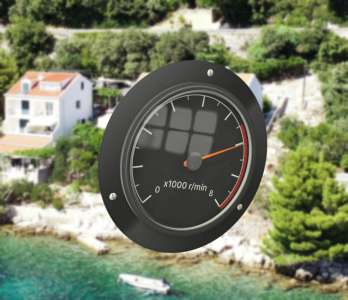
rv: rpm 6000
